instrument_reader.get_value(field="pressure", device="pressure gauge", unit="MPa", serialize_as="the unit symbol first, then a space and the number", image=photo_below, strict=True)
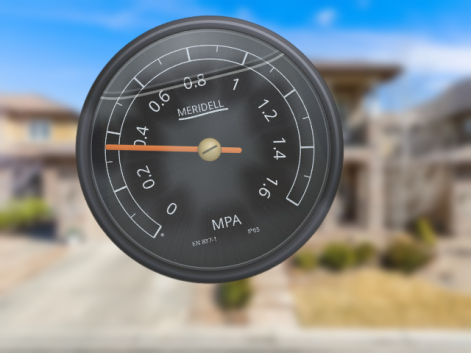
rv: MPa 0.35
